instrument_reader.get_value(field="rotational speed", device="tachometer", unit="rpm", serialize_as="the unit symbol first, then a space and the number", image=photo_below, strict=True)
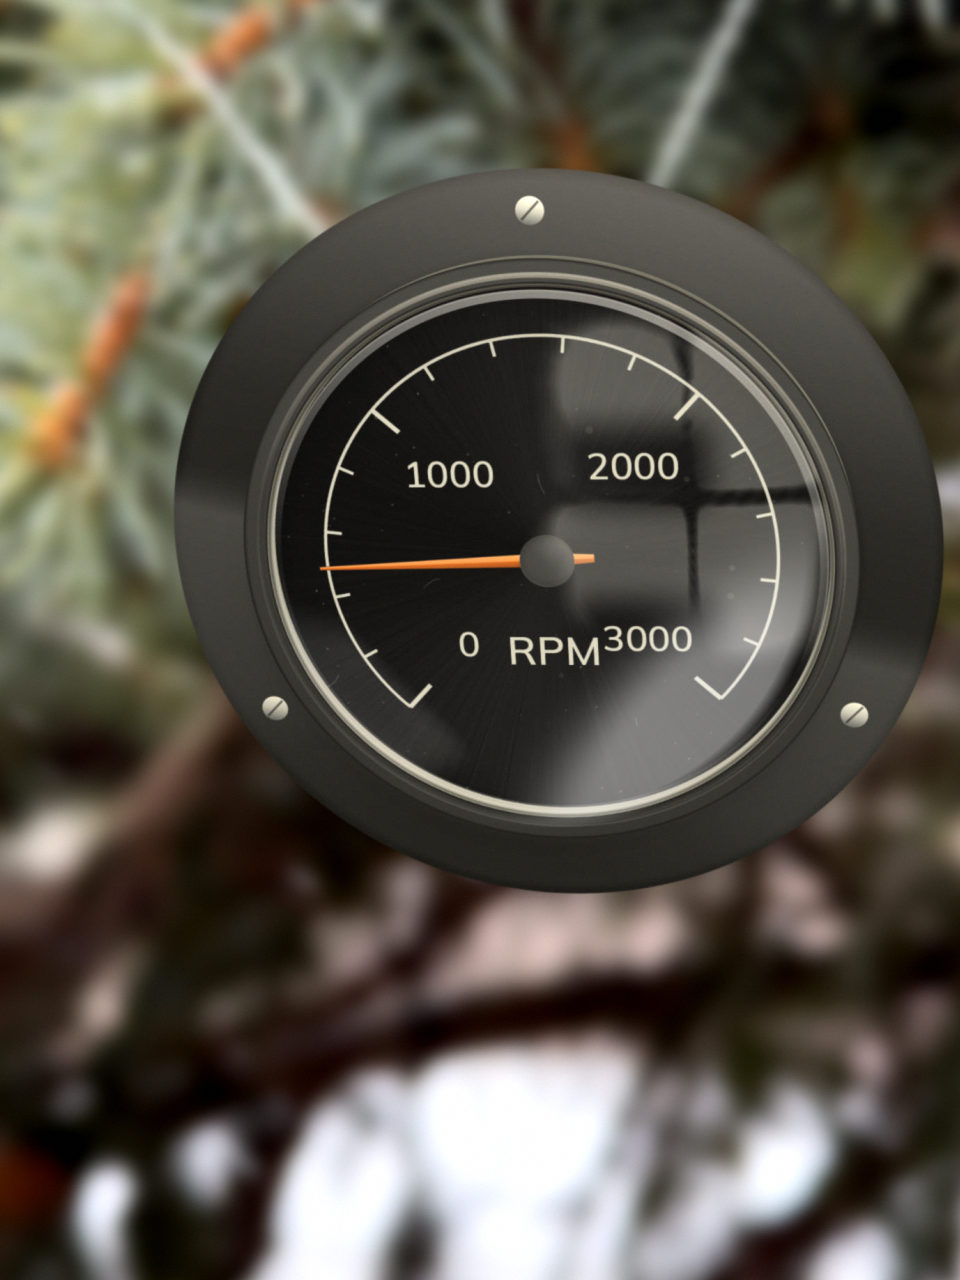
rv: rpm 500
